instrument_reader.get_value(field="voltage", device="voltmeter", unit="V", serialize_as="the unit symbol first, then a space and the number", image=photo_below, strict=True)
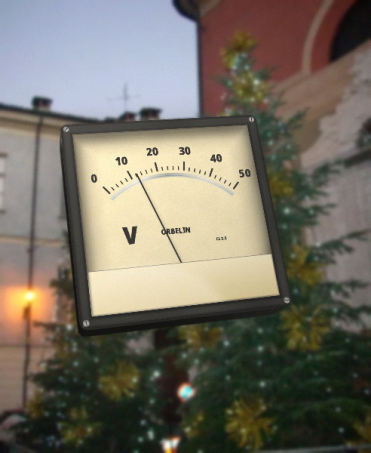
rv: V 12
